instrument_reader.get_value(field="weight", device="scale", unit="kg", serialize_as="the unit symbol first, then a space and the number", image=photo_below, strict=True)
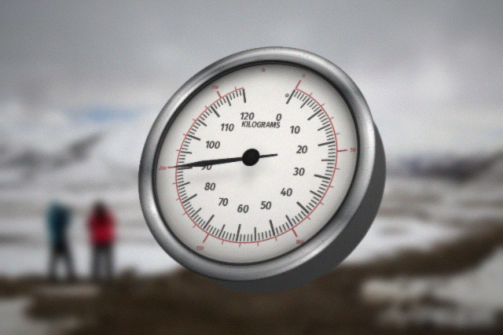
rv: kg 90
